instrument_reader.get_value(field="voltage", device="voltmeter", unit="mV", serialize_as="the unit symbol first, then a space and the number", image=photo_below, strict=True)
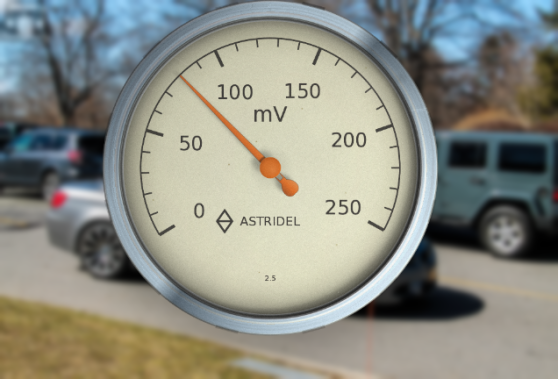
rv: mV 80
